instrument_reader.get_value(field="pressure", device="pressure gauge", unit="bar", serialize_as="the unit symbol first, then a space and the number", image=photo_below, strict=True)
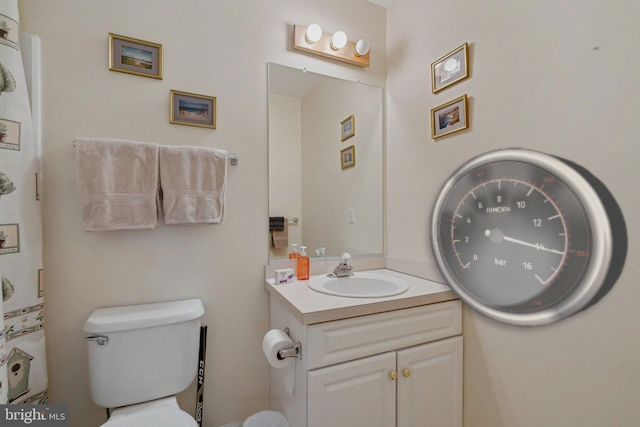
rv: bar 14
